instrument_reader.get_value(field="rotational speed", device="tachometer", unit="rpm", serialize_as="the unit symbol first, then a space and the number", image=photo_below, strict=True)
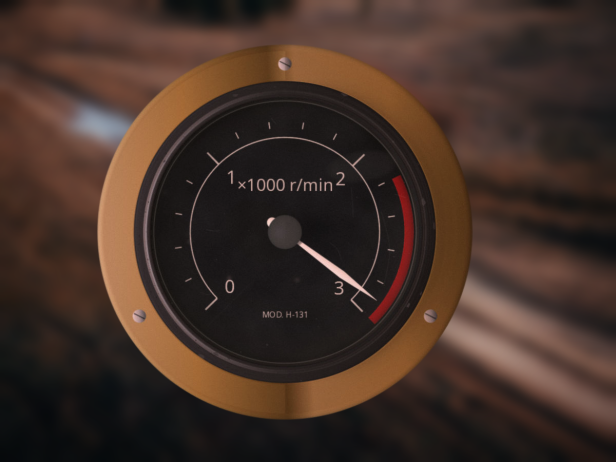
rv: rpm 2900
